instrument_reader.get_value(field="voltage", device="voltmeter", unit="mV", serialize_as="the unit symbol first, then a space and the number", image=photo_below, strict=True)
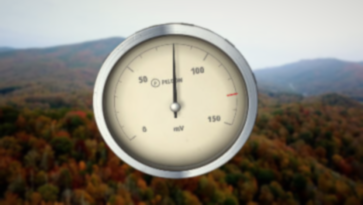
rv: mV 80
